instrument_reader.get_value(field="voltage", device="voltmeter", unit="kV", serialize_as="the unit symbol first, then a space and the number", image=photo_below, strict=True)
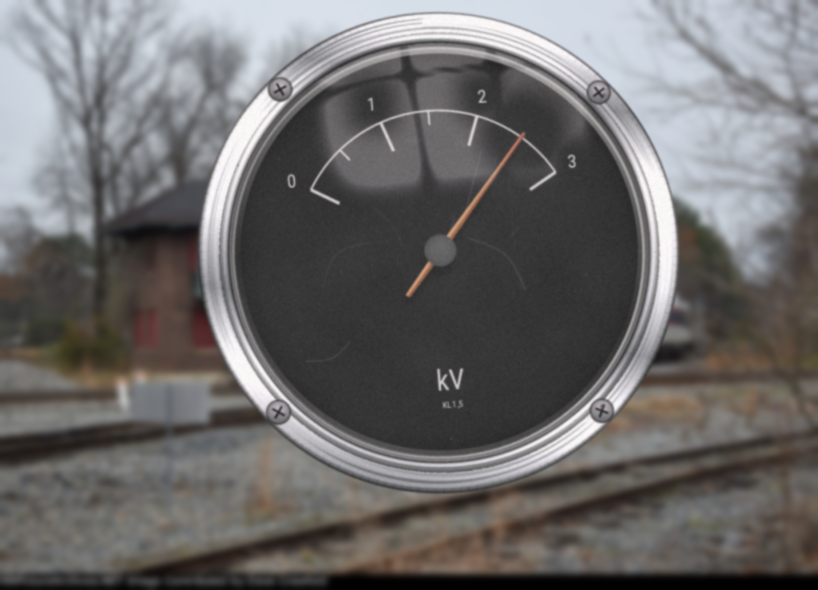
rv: kV 2.5
